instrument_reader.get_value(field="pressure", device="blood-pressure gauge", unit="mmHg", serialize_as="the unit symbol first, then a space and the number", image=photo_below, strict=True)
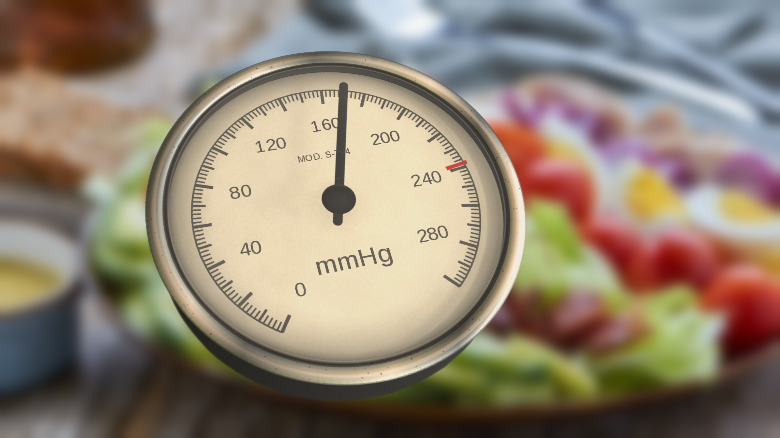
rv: mmHg 170
